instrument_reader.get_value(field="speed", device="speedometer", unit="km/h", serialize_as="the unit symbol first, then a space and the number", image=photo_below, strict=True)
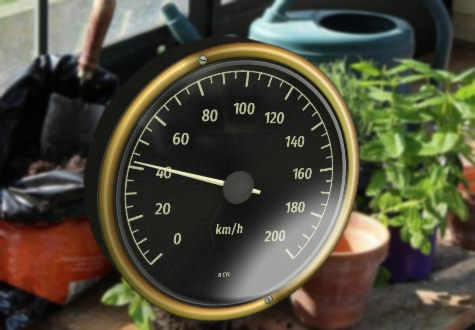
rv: km/h 42.5
